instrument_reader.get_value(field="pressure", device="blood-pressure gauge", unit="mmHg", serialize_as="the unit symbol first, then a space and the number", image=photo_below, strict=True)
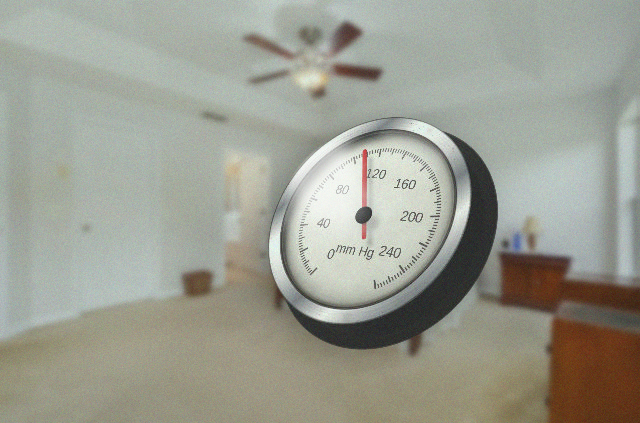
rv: mmHg 110
